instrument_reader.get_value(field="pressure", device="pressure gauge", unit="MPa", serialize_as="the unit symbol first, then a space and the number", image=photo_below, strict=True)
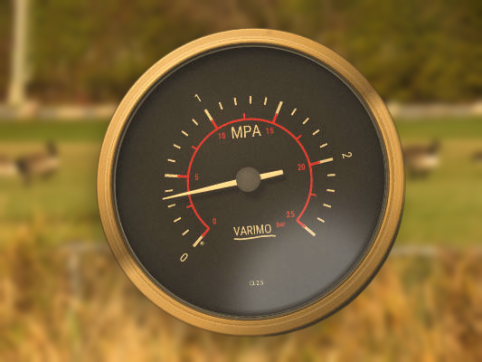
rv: MPa 0.35
